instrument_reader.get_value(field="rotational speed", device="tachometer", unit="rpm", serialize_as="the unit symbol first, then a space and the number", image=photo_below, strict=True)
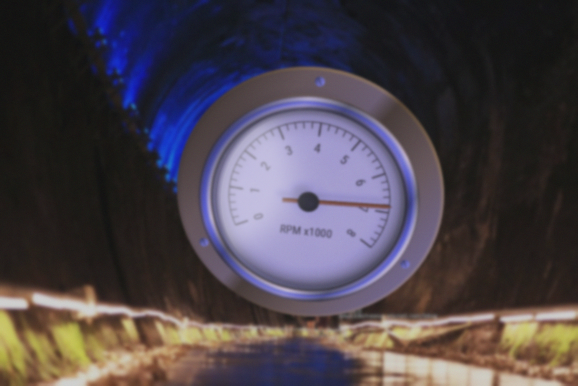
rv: rpm 6800
